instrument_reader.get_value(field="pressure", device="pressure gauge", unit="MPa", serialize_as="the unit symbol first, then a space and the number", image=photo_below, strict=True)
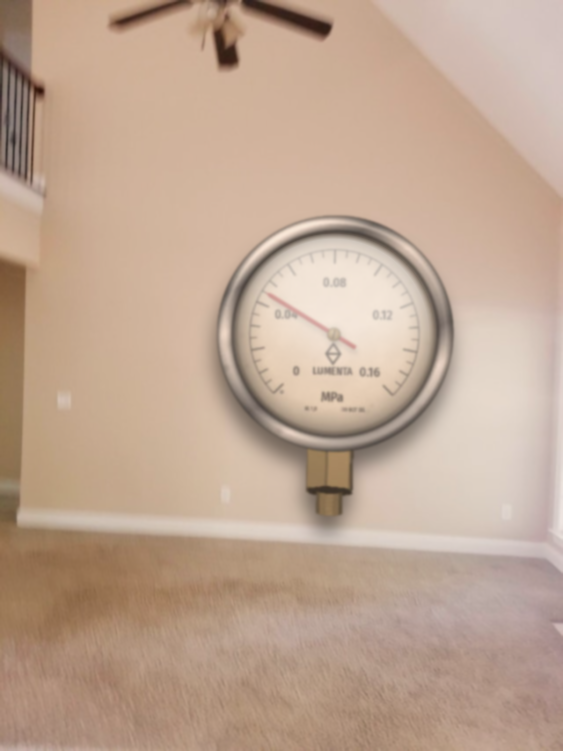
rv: MPa 0.045
